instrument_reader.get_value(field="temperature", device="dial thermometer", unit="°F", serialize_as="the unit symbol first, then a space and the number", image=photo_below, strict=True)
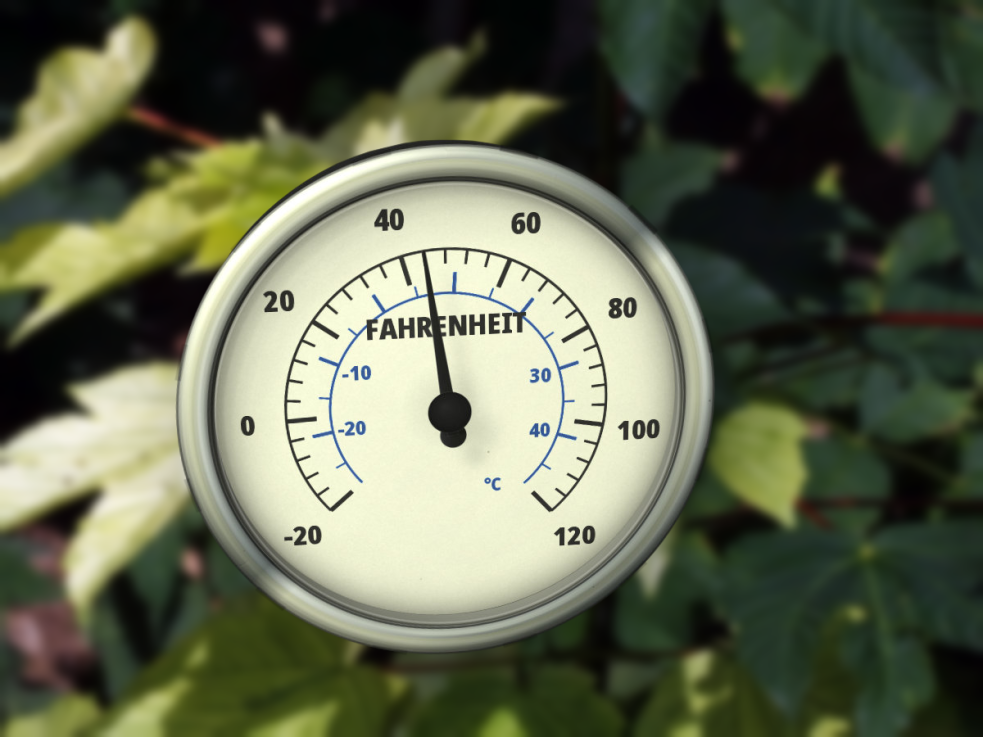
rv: °F 44
